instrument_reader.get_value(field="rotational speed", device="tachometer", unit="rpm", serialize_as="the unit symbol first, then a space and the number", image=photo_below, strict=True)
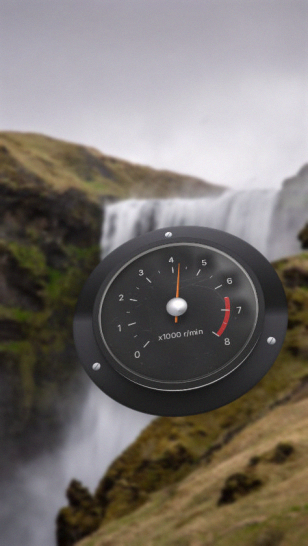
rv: rpm 4250
